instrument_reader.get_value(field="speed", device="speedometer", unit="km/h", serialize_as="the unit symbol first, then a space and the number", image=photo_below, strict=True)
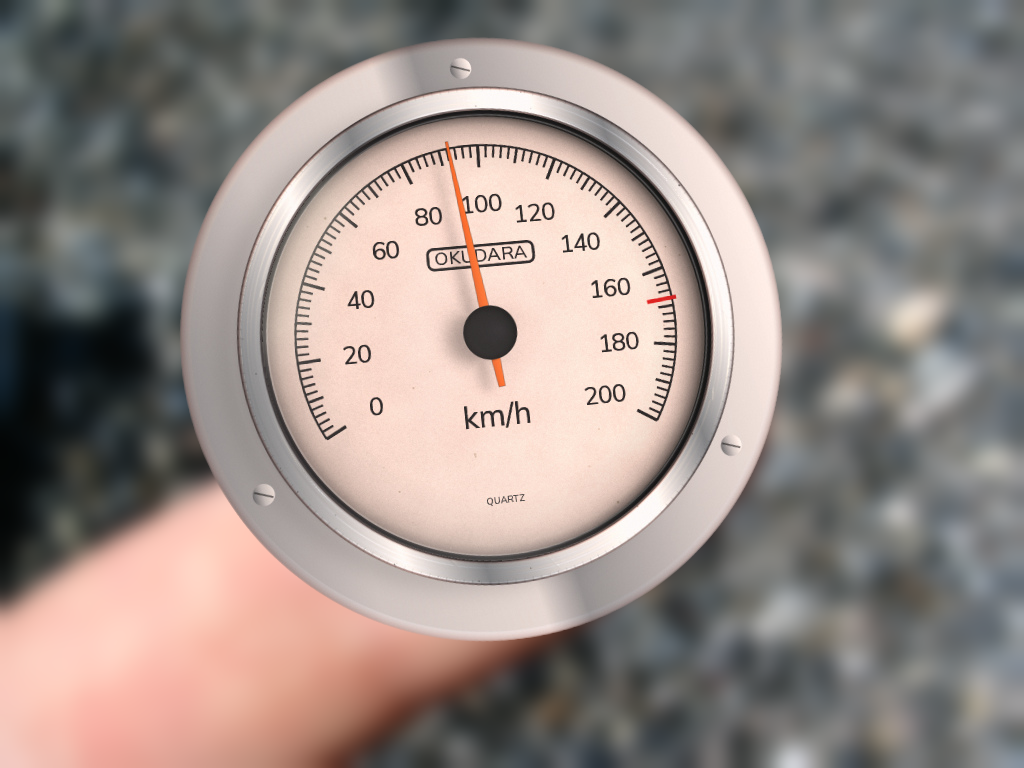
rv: km/h 92
